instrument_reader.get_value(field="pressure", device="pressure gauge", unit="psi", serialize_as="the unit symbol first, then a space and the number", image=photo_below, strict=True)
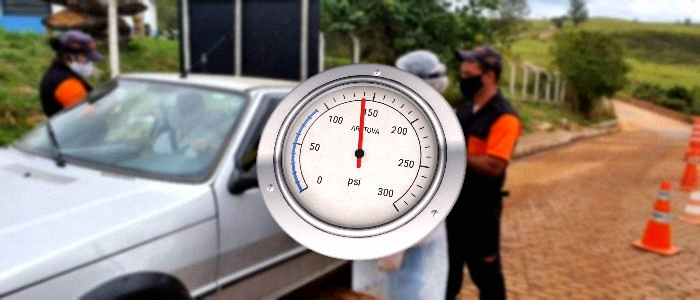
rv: psi 140
